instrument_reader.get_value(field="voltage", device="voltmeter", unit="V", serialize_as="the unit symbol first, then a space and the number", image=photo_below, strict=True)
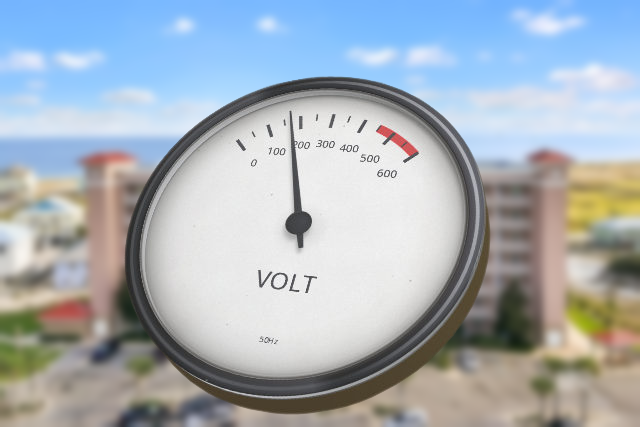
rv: V 175
